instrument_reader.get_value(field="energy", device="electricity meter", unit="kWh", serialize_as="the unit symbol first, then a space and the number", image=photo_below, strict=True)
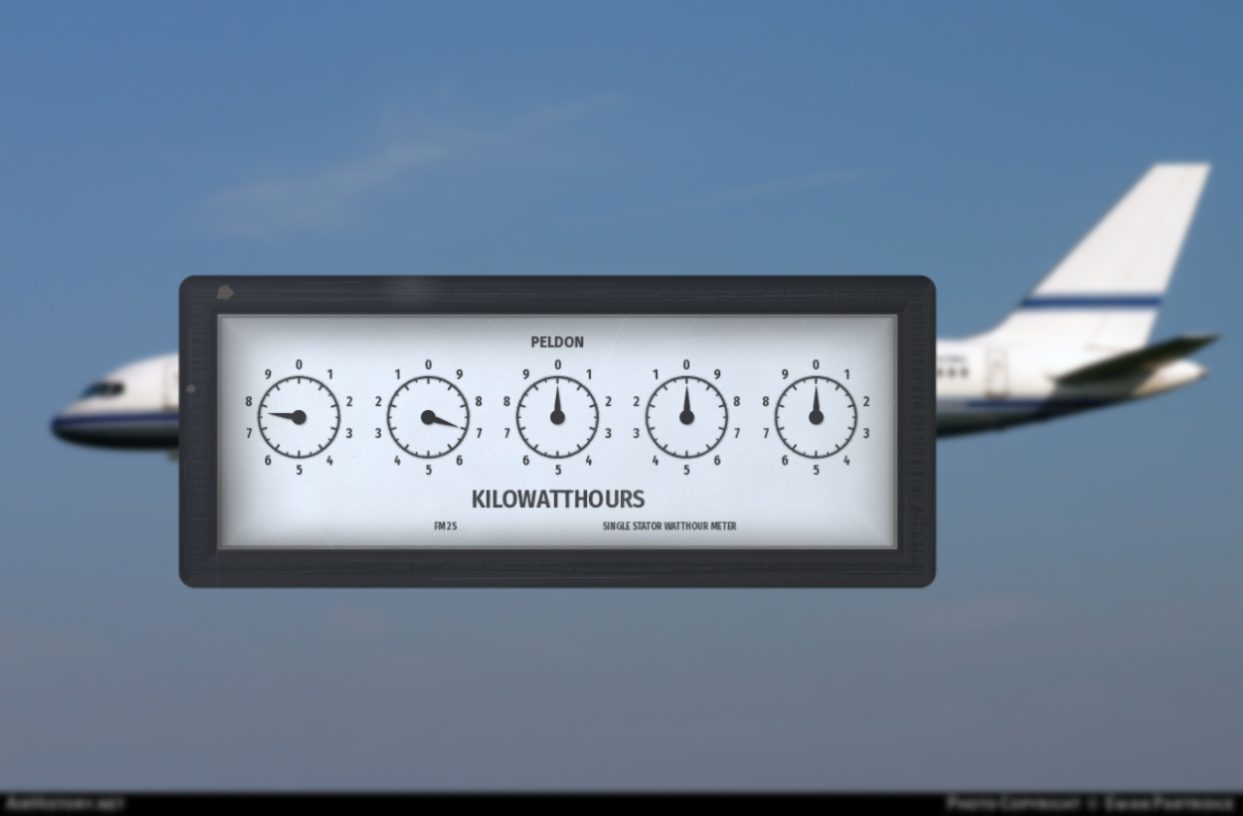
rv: kWh 77000
